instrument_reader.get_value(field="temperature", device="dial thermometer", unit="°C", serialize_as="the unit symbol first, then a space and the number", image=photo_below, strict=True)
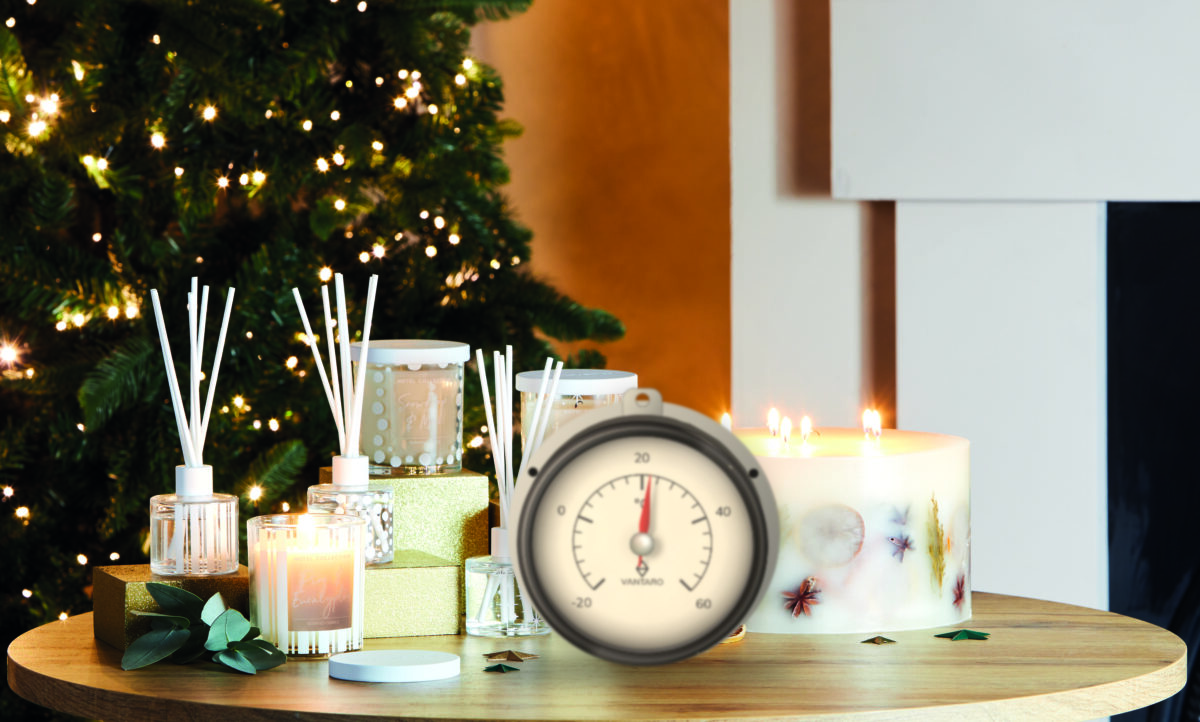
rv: °C 22
